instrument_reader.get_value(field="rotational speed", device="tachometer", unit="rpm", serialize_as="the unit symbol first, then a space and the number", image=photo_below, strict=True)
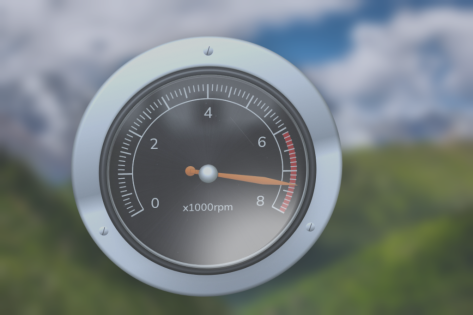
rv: rpm 7300
